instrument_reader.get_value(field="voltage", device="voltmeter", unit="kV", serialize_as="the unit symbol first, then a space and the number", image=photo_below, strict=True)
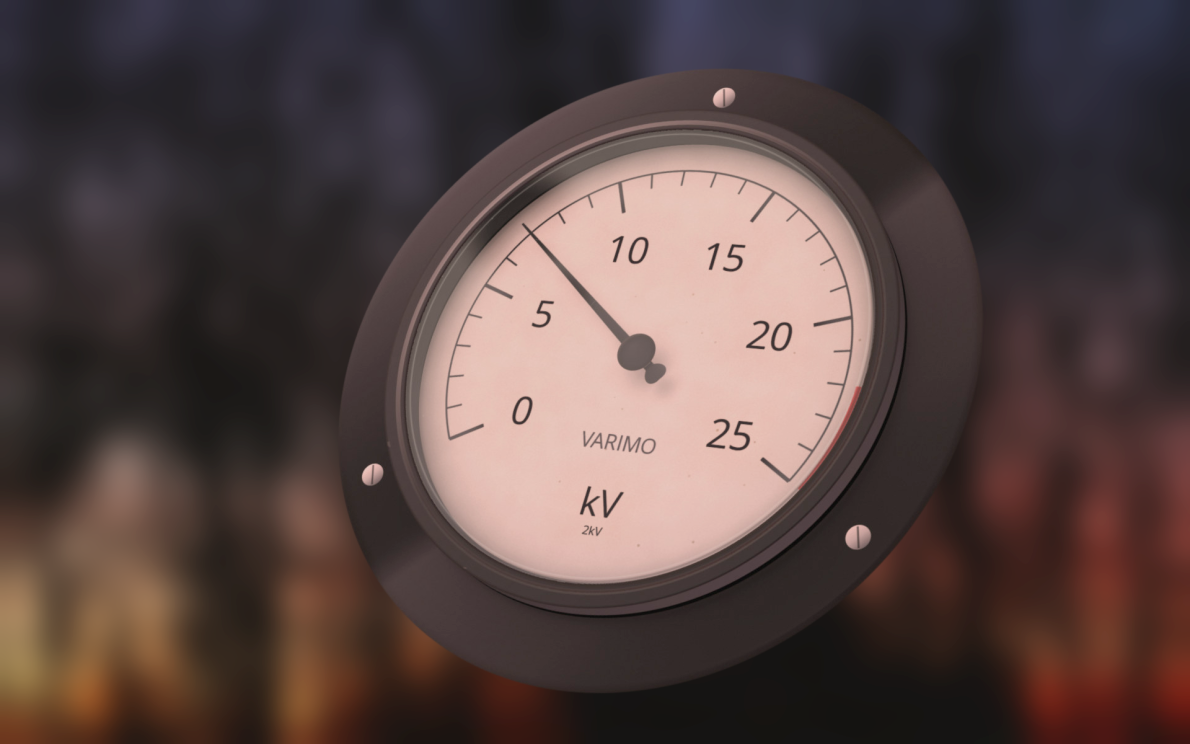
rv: kV 7
